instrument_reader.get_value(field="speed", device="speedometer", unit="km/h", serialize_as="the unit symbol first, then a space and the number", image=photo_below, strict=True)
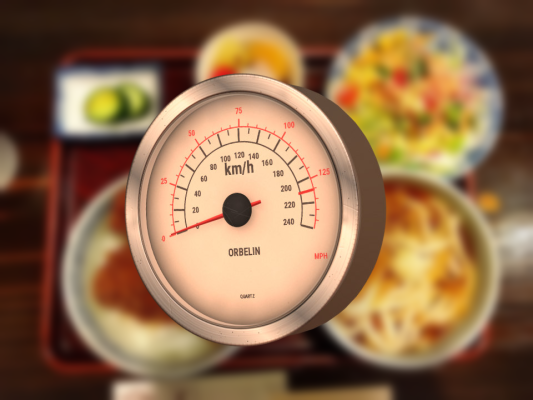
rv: km/h 0
